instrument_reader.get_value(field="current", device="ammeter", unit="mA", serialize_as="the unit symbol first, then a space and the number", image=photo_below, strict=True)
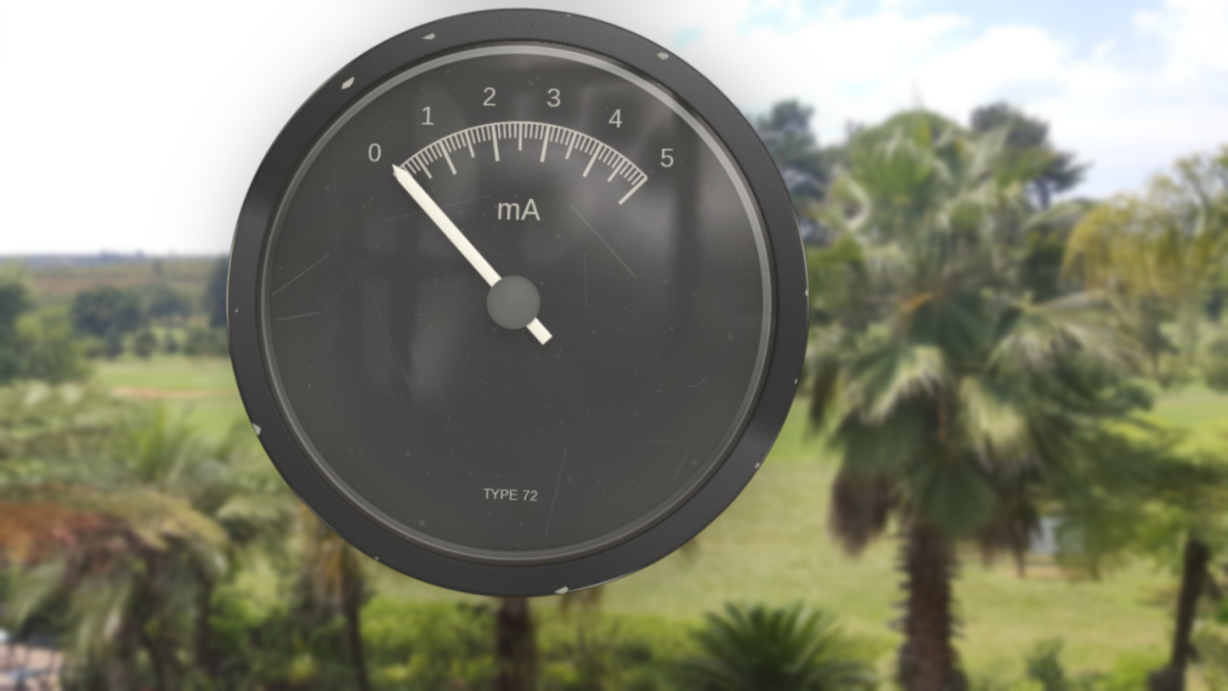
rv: mA 0.1
